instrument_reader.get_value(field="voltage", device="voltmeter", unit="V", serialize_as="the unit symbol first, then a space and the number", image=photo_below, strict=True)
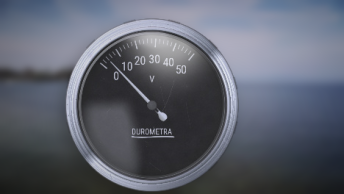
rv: V 4
